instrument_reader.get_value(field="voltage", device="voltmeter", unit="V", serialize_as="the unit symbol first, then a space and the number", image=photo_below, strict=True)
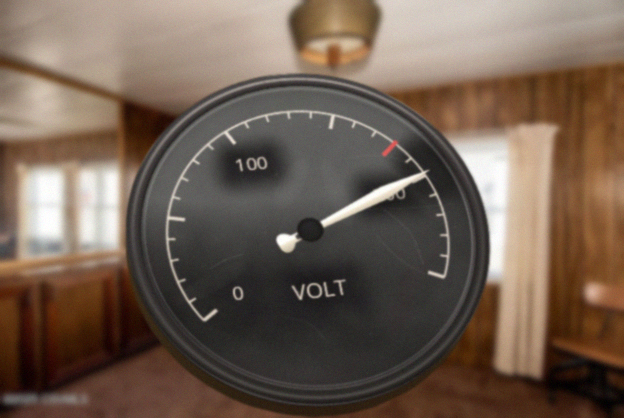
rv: V 200
